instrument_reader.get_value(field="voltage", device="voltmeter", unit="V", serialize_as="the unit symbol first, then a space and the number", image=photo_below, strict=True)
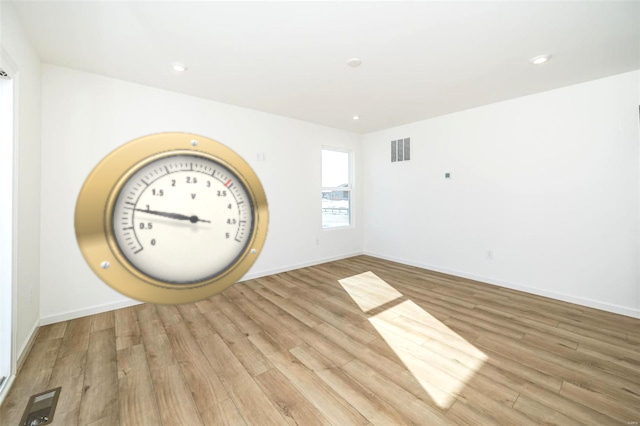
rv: V 0.9
